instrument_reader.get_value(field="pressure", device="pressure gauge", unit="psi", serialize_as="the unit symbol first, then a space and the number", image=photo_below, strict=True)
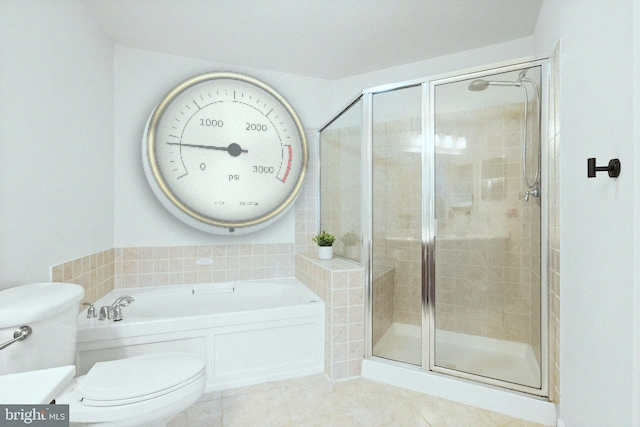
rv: psi 400
